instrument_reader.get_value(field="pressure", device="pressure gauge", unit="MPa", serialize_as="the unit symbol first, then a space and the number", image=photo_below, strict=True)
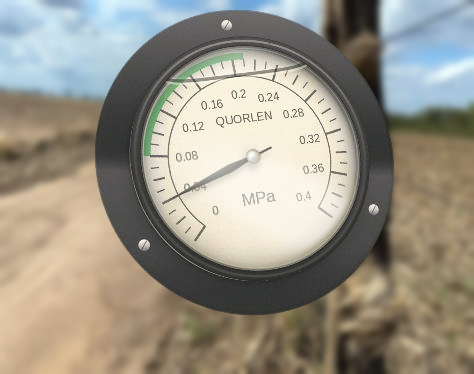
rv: MPa 0.04
